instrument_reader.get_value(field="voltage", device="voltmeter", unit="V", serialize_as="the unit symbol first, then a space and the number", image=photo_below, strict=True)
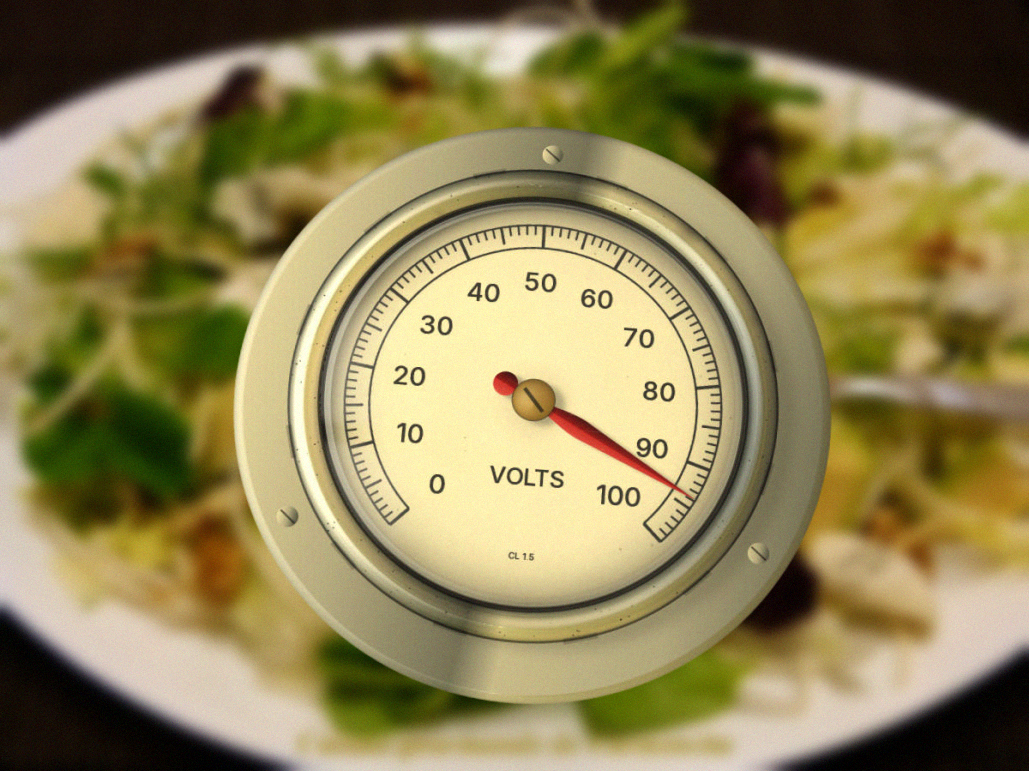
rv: V 94
